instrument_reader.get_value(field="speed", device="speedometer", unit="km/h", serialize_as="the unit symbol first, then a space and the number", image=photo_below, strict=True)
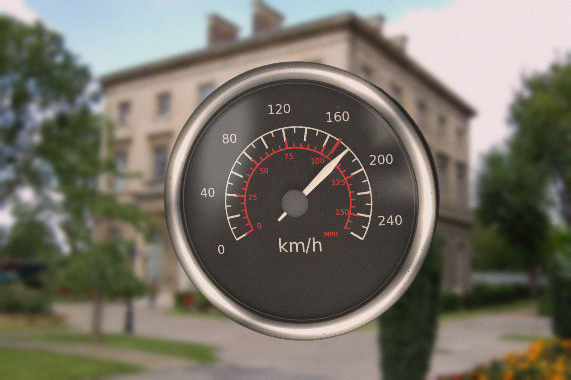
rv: km/h 180
